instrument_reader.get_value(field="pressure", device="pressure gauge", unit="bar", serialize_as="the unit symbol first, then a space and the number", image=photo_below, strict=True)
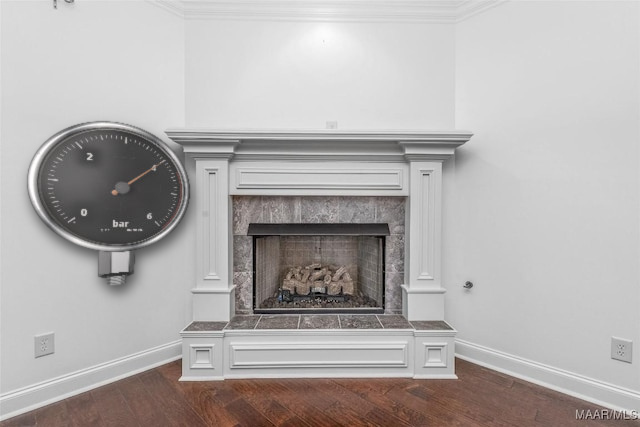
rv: bar 4
